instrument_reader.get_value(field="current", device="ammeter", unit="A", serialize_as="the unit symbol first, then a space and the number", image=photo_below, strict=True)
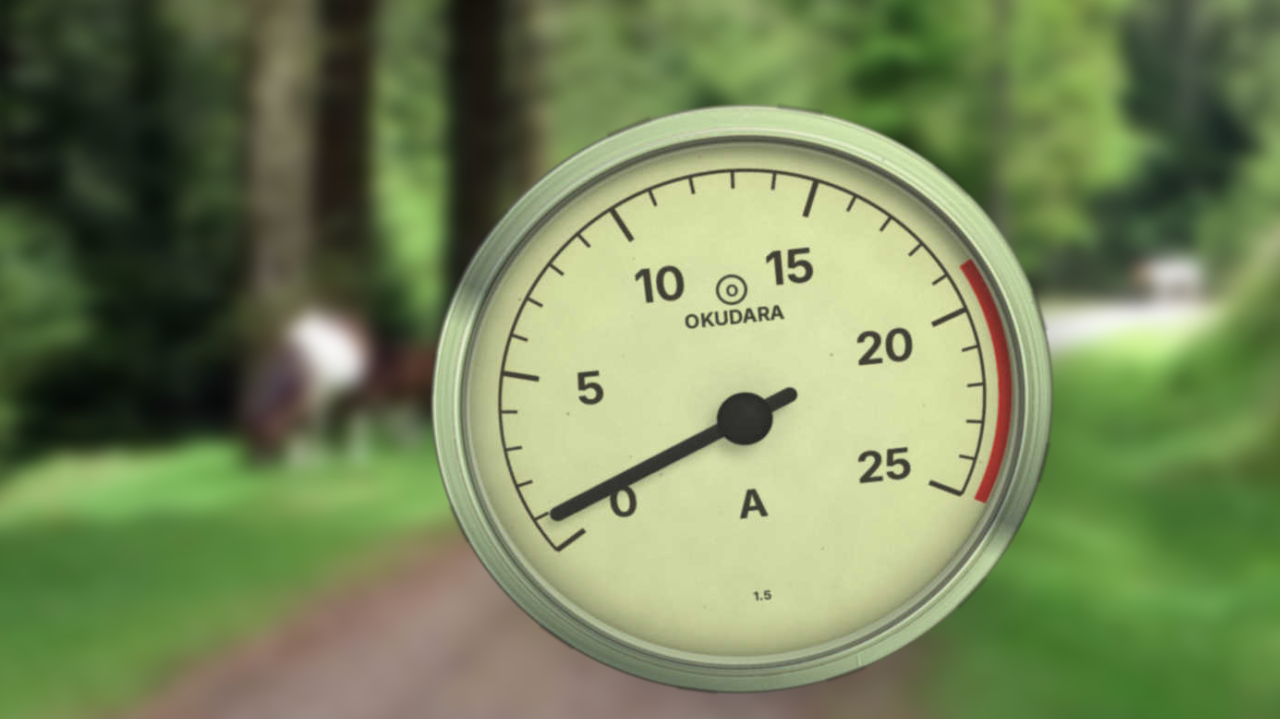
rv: A 1
